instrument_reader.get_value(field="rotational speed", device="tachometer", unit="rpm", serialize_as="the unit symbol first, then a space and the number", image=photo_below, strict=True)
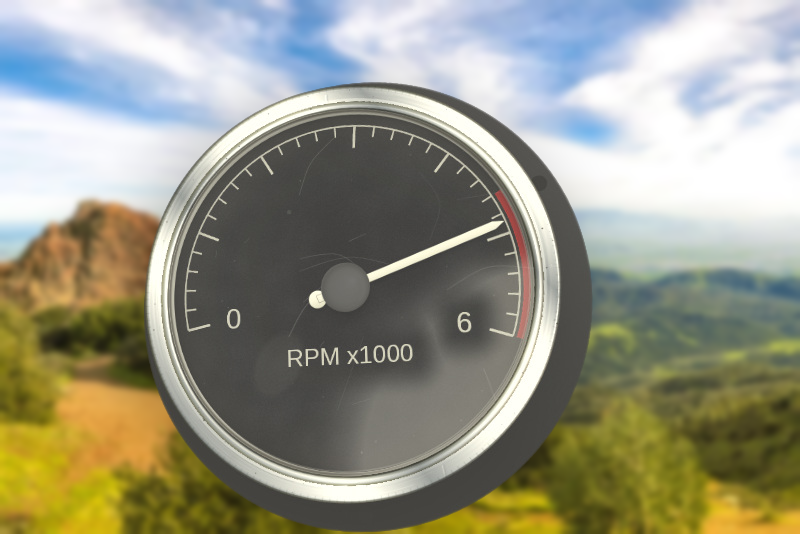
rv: rpm 4900
